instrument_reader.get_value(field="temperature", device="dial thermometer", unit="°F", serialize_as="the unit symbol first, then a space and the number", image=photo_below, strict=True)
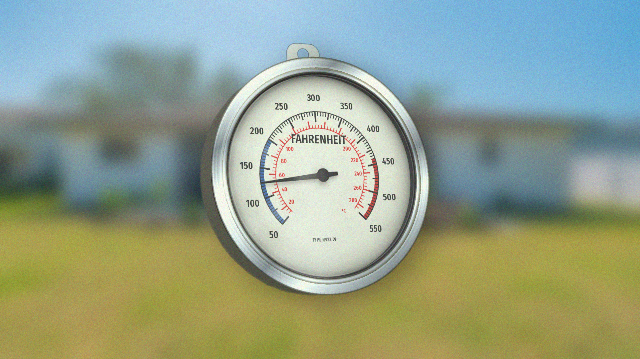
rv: °F 125
